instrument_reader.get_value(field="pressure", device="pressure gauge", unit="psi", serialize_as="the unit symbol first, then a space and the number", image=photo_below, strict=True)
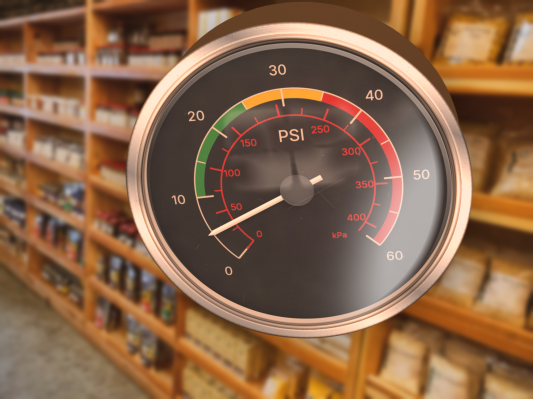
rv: psi 5
